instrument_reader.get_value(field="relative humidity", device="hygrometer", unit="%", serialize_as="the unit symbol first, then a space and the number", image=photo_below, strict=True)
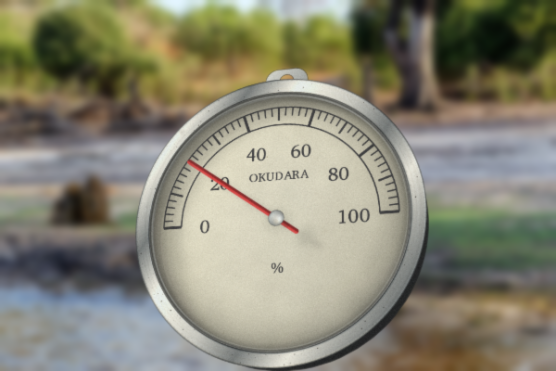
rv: % 20
